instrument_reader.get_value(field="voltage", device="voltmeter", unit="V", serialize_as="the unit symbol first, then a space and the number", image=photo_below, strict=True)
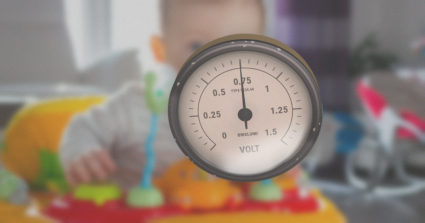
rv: V 0.75
